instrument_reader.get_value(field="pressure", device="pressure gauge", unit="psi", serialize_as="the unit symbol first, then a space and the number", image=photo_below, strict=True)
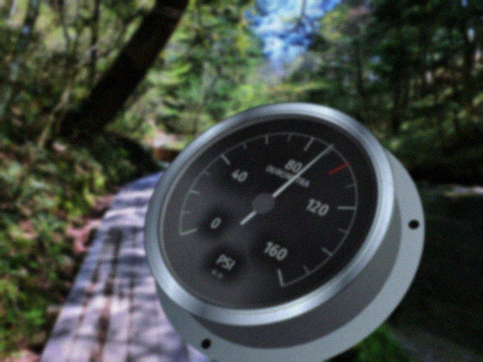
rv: psi 90
